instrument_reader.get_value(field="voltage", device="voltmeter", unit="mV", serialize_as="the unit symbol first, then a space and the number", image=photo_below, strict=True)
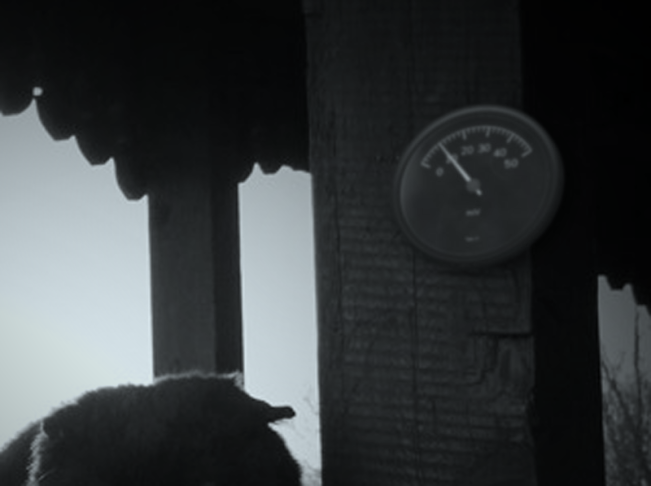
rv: mV 10
